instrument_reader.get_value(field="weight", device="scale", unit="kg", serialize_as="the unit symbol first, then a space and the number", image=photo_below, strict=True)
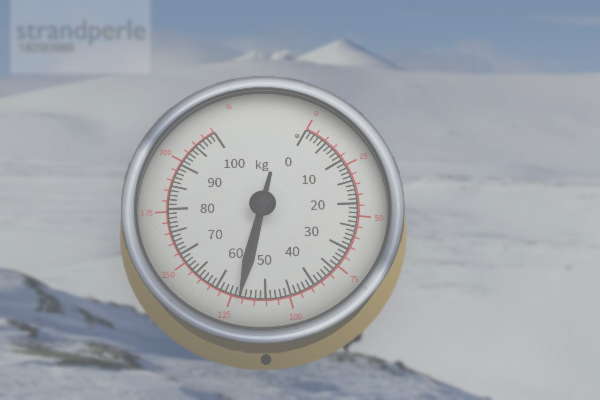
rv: kg 55
